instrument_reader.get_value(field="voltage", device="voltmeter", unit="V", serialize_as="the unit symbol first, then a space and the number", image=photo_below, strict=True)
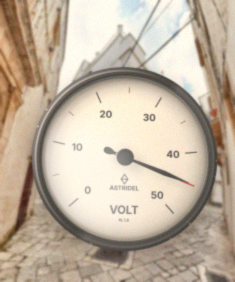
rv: V 45
